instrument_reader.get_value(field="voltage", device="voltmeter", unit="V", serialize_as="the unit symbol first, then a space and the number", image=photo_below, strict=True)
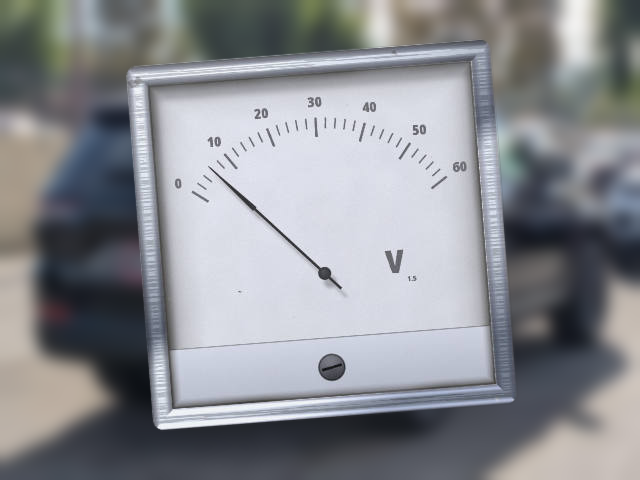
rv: V 6
